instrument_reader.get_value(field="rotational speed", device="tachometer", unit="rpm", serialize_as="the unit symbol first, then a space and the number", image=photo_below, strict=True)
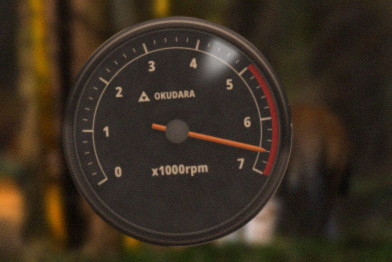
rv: rpm 6600
